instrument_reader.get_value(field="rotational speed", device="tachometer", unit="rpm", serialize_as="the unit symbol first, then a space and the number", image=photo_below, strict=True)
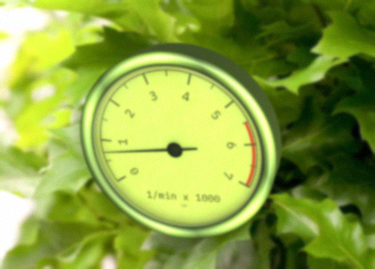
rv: rpm 750
